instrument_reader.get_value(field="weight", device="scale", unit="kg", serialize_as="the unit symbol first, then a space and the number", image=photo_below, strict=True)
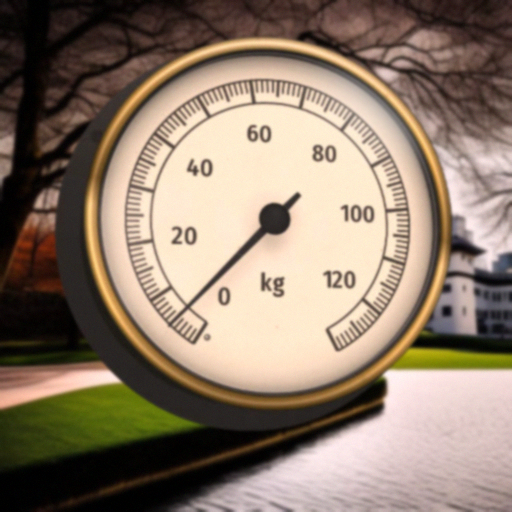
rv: kg 5
